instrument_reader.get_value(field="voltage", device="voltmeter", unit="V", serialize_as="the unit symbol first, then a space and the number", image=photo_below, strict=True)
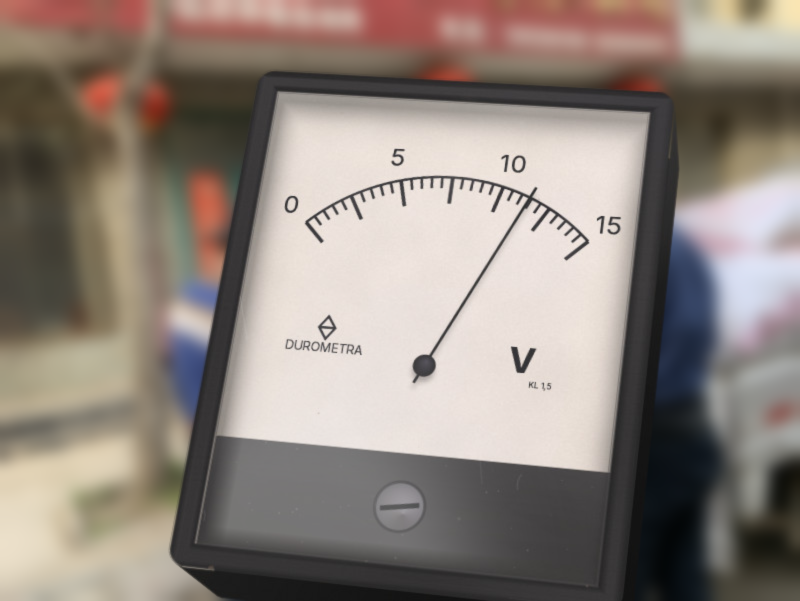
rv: V 11.5
